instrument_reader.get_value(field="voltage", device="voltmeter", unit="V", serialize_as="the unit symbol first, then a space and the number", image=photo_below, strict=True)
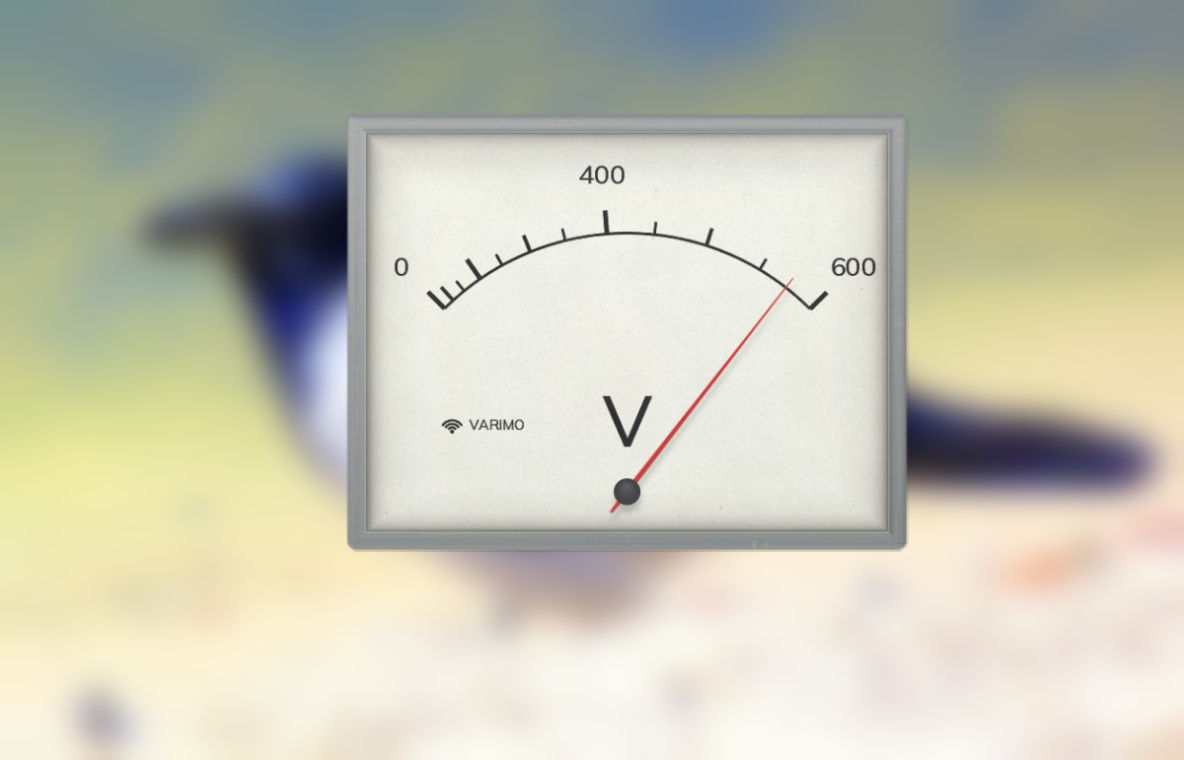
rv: V 575
